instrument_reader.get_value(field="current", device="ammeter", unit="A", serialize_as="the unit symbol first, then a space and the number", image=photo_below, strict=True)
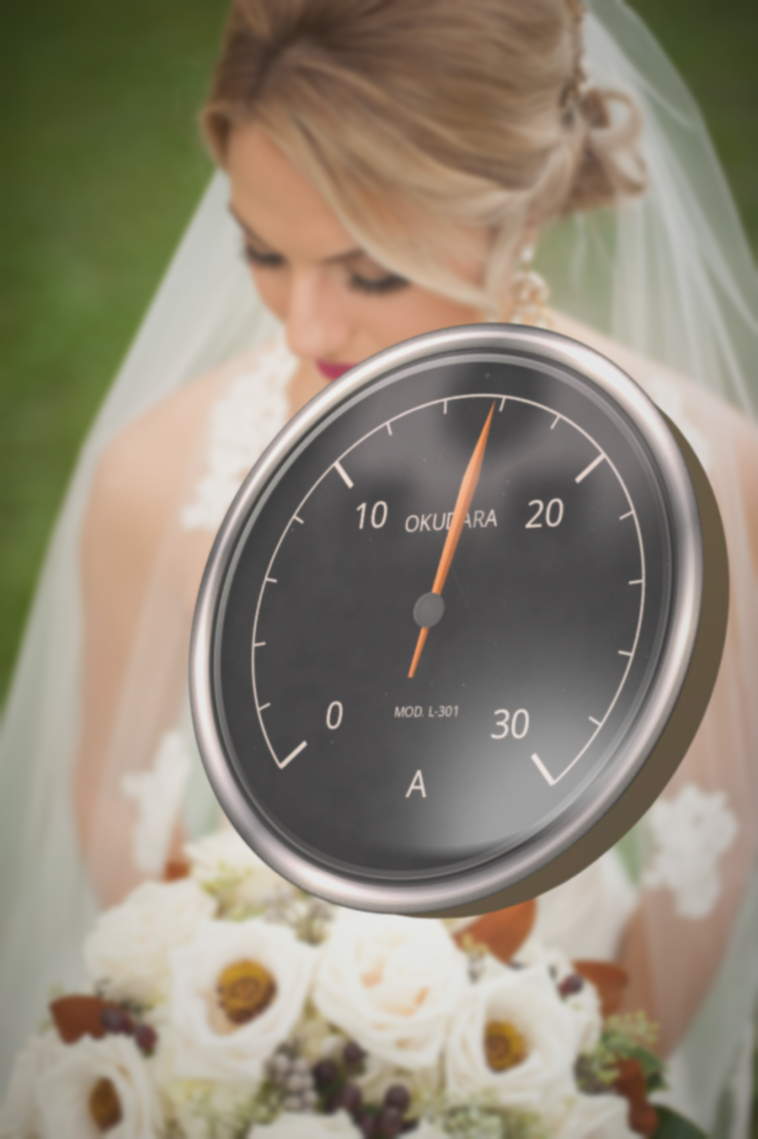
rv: A 16
